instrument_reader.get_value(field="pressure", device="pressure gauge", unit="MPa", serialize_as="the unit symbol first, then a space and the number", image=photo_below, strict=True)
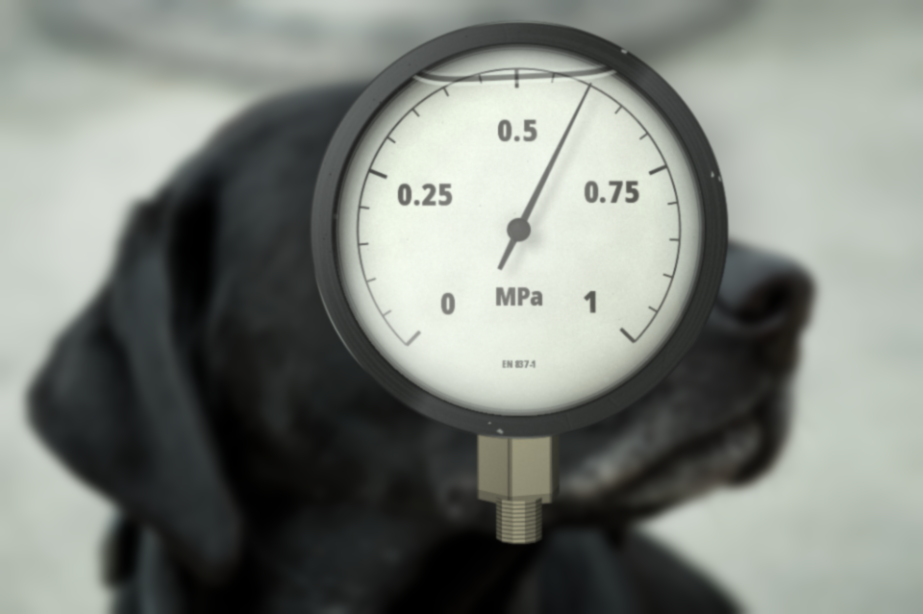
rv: MPa 0.6
